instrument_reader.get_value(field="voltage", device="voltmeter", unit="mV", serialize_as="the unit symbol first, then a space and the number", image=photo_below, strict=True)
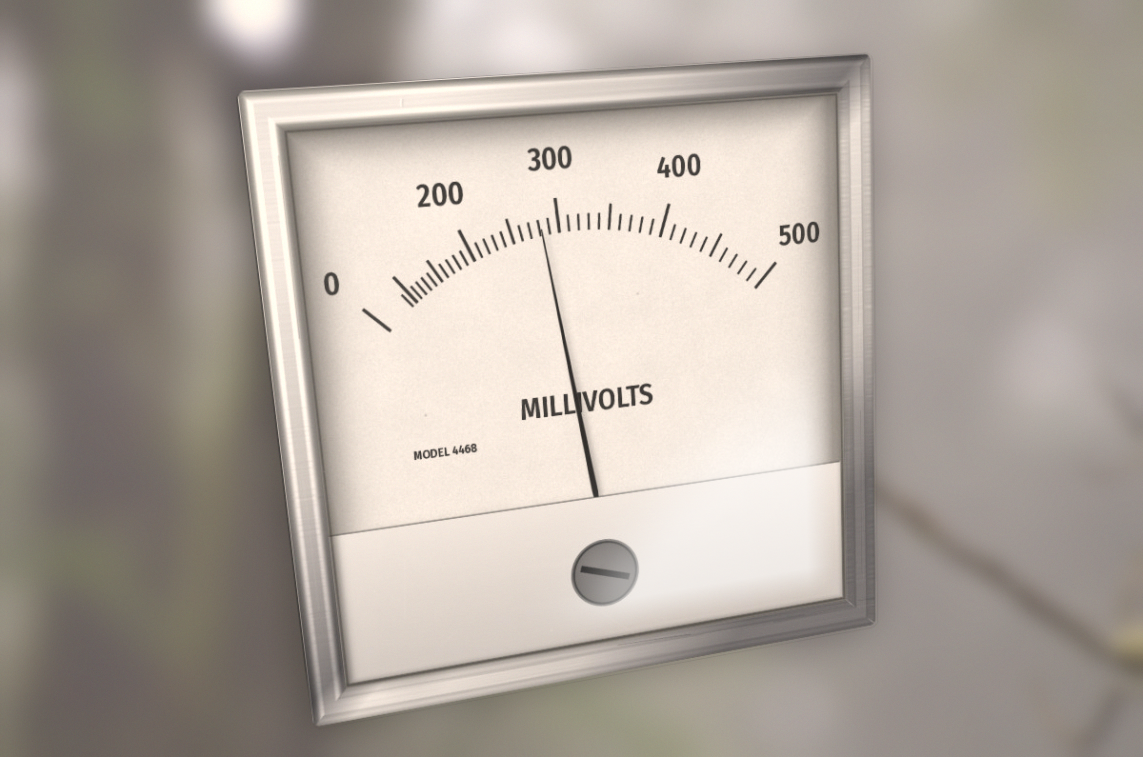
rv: mV 280
